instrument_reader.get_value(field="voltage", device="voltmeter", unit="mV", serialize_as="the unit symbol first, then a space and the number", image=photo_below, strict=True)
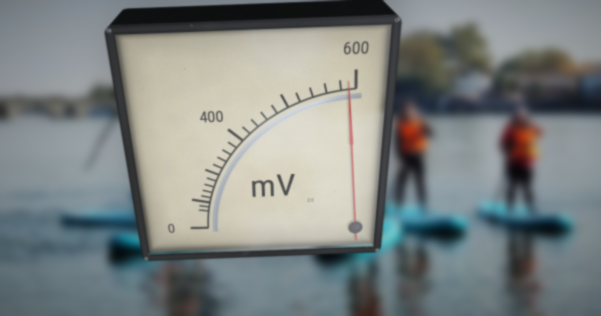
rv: mV 590
